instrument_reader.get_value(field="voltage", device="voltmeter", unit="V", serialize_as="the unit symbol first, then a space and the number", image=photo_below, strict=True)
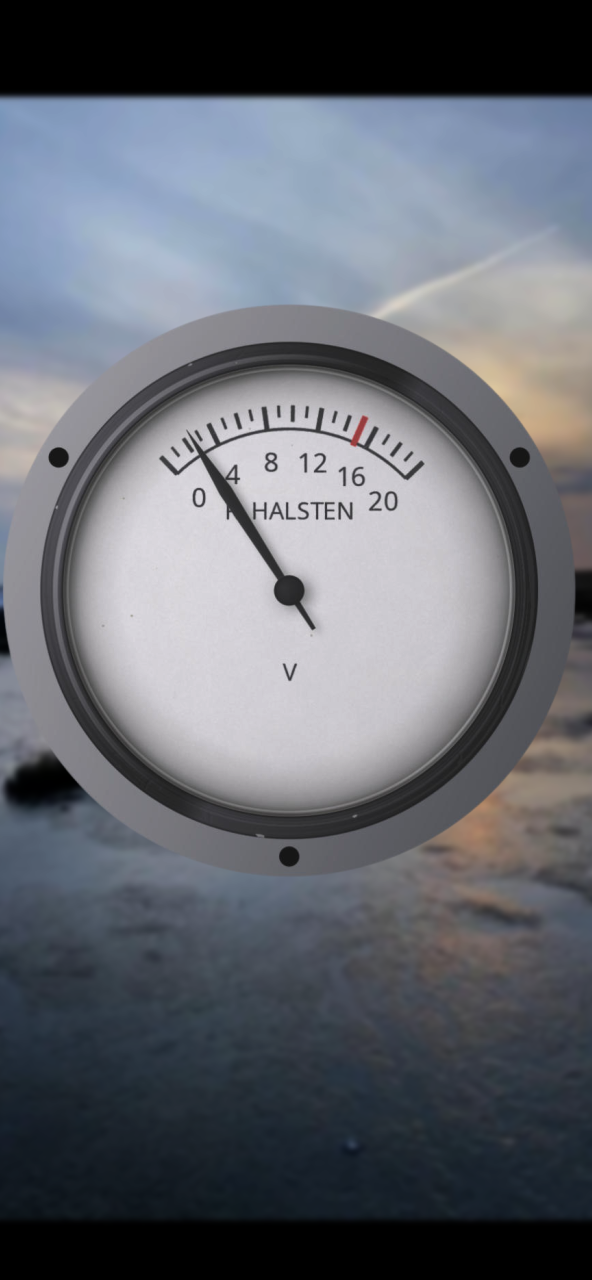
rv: V 2.5
